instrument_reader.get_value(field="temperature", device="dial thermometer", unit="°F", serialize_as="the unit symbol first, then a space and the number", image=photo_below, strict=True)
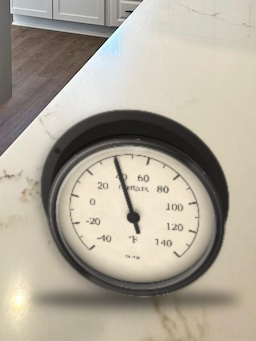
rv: °F 40
